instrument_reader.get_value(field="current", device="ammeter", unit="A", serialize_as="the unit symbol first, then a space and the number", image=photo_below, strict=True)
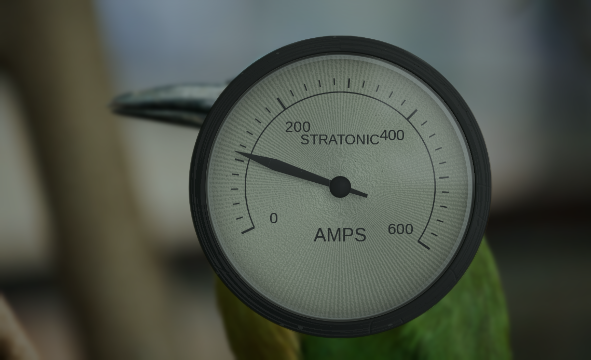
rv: A 110
